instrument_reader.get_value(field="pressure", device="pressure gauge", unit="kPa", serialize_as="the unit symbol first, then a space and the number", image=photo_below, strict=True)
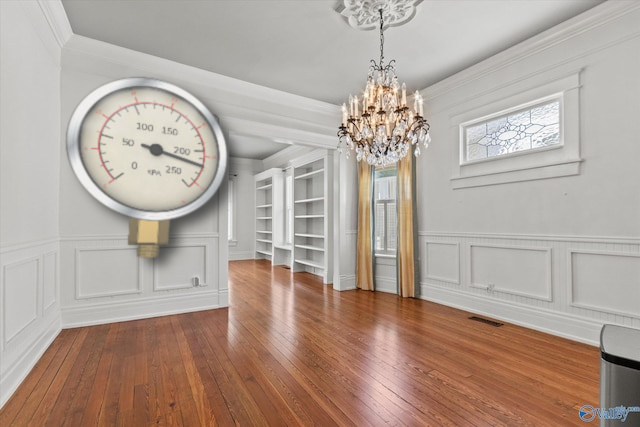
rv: kPa 220
